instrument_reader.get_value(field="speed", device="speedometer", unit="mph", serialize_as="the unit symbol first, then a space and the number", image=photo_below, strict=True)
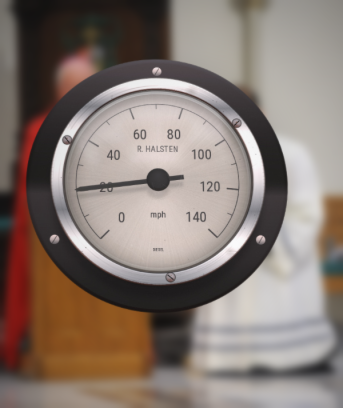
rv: mph 20
